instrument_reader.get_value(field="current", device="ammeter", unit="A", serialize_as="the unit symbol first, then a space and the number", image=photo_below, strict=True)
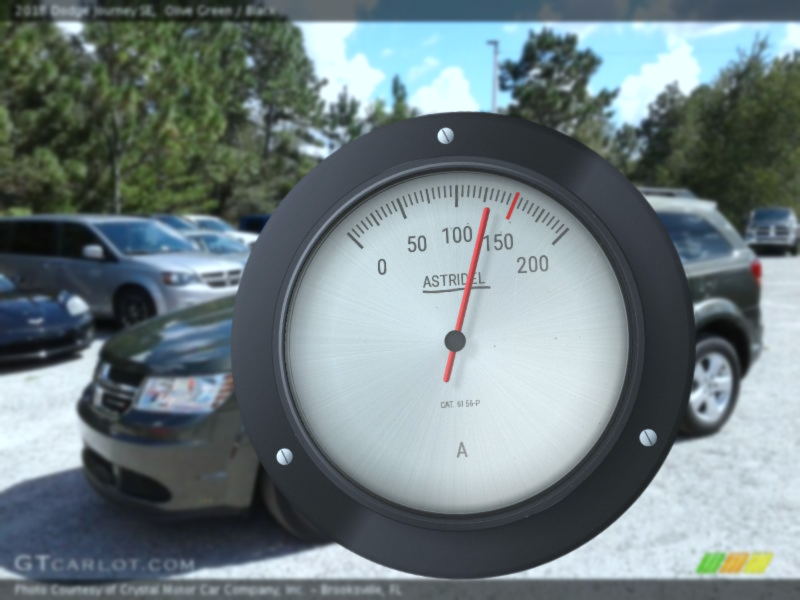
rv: A 130
